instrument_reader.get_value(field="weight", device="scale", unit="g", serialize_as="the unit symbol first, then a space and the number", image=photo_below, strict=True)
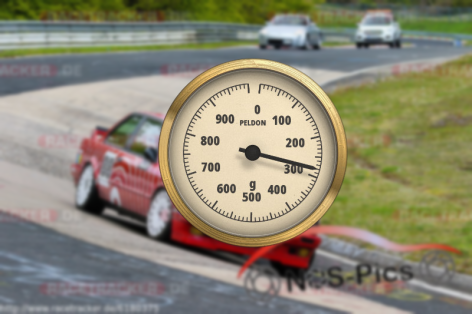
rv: g 280
